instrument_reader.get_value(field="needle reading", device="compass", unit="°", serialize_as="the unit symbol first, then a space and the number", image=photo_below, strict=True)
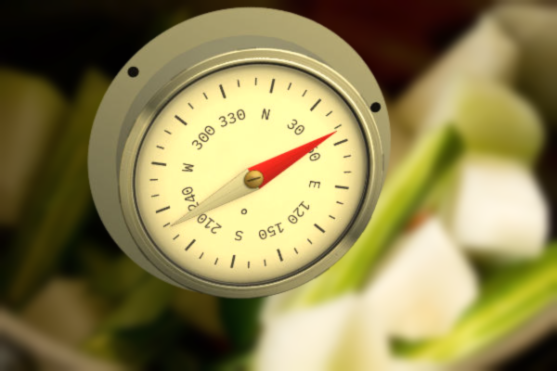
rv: ° 50
